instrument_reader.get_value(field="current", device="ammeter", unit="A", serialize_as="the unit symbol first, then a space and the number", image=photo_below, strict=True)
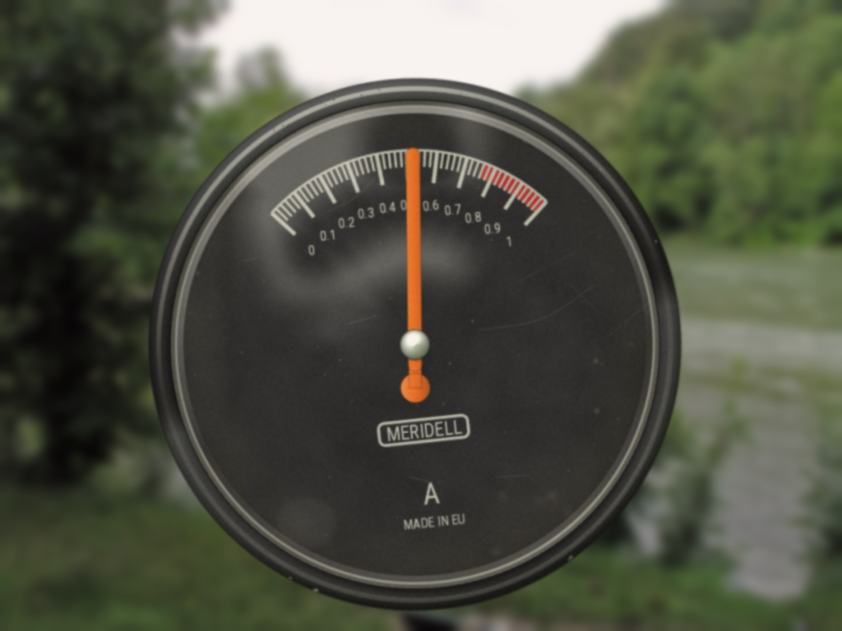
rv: A 0.52
